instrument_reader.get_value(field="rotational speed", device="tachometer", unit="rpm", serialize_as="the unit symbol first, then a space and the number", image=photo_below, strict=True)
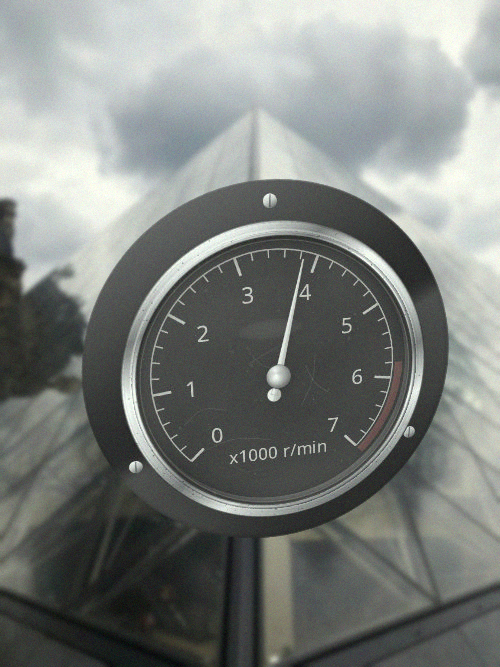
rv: rpm 3800
